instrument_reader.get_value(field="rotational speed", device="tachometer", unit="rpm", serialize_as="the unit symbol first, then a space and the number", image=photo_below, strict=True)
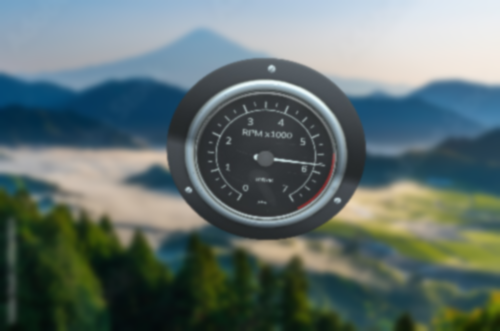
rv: rpm 5750
